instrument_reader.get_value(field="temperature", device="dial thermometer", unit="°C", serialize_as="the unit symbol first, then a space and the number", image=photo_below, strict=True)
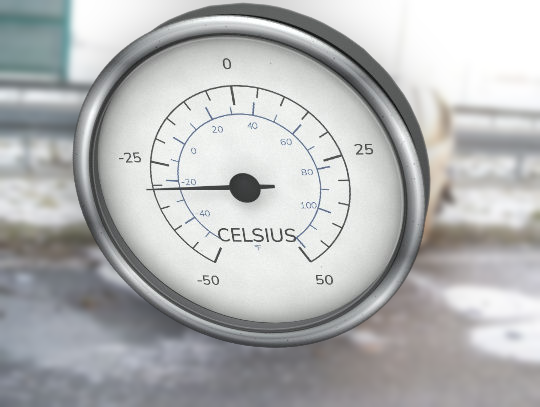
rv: °C -30
